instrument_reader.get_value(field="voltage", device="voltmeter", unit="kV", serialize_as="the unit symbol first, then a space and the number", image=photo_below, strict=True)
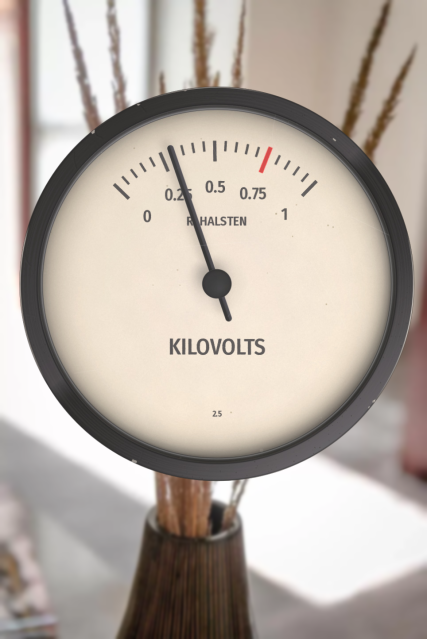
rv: kV 0.3
